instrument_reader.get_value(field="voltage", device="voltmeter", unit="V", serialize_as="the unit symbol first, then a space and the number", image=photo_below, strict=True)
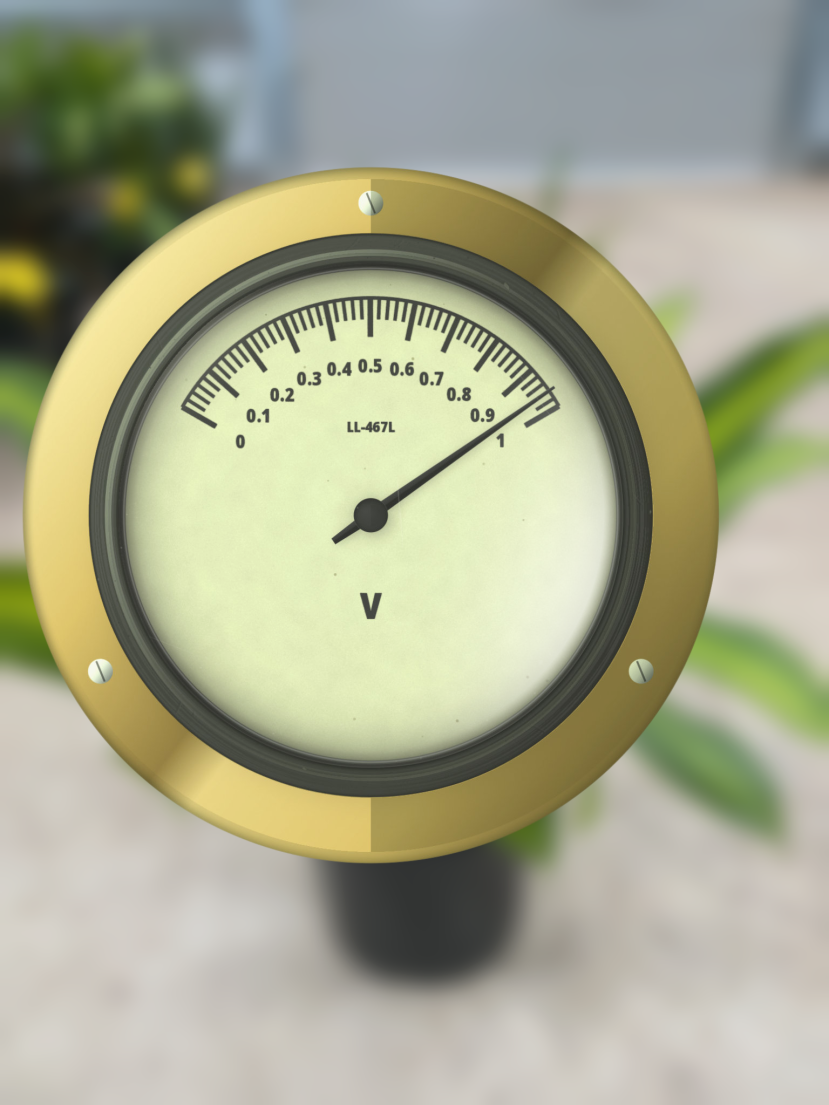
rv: V 0.96
